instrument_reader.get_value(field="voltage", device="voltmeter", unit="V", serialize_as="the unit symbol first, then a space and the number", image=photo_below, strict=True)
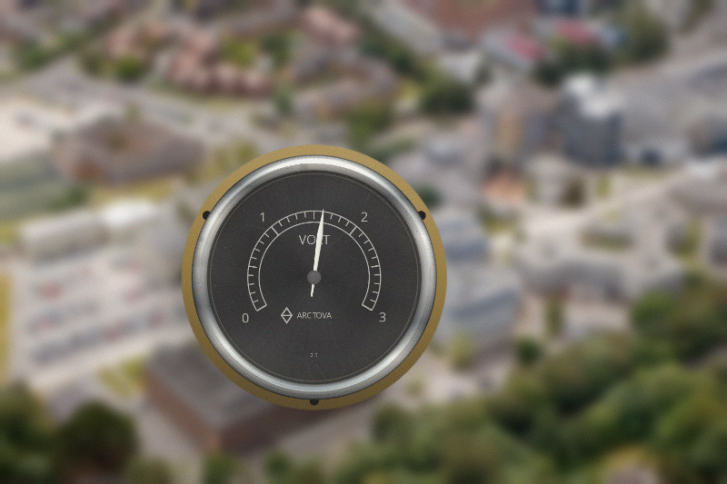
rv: V 1.6
